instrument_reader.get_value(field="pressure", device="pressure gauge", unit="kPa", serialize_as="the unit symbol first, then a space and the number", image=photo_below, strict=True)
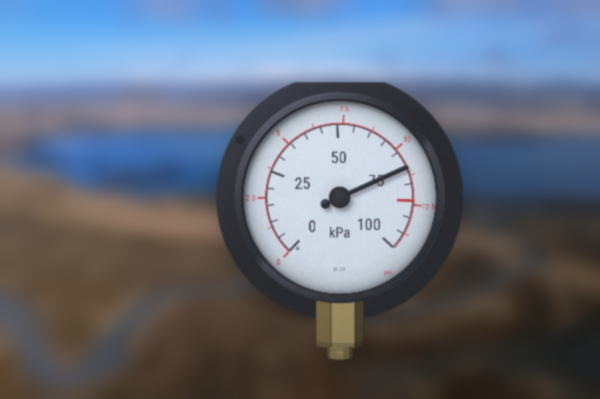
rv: kPa 75
